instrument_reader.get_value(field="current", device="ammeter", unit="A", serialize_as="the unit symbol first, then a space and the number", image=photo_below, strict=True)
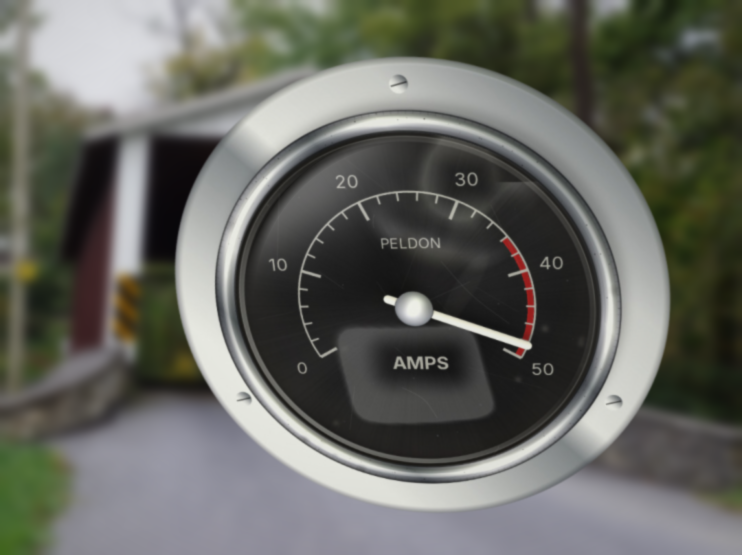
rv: A 48
